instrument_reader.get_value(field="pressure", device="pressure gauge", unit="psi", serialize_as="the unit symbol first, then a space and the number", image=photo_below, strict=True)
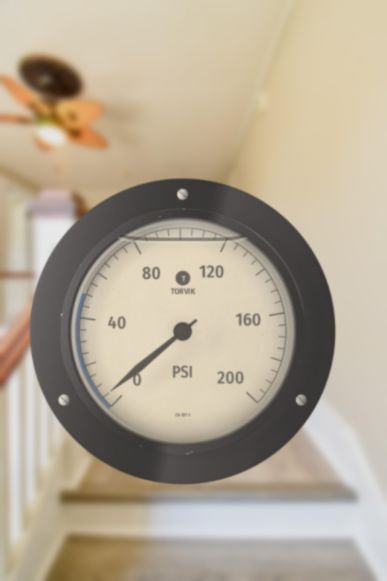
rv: psi 5
